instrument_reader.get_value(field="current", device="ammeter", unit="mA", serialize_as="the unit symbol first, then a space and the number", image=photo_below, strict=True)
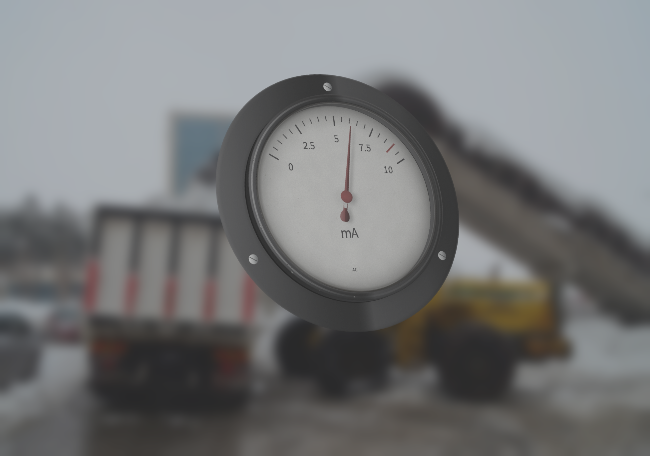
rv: mA 6
